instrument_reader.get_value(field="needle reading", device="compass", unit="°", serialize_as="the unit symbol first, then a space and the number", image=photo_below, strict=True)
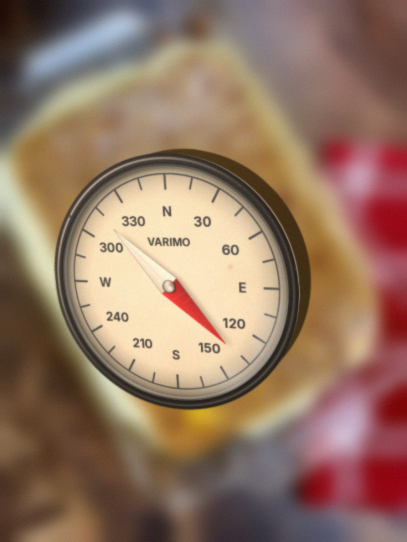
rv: ° 135
